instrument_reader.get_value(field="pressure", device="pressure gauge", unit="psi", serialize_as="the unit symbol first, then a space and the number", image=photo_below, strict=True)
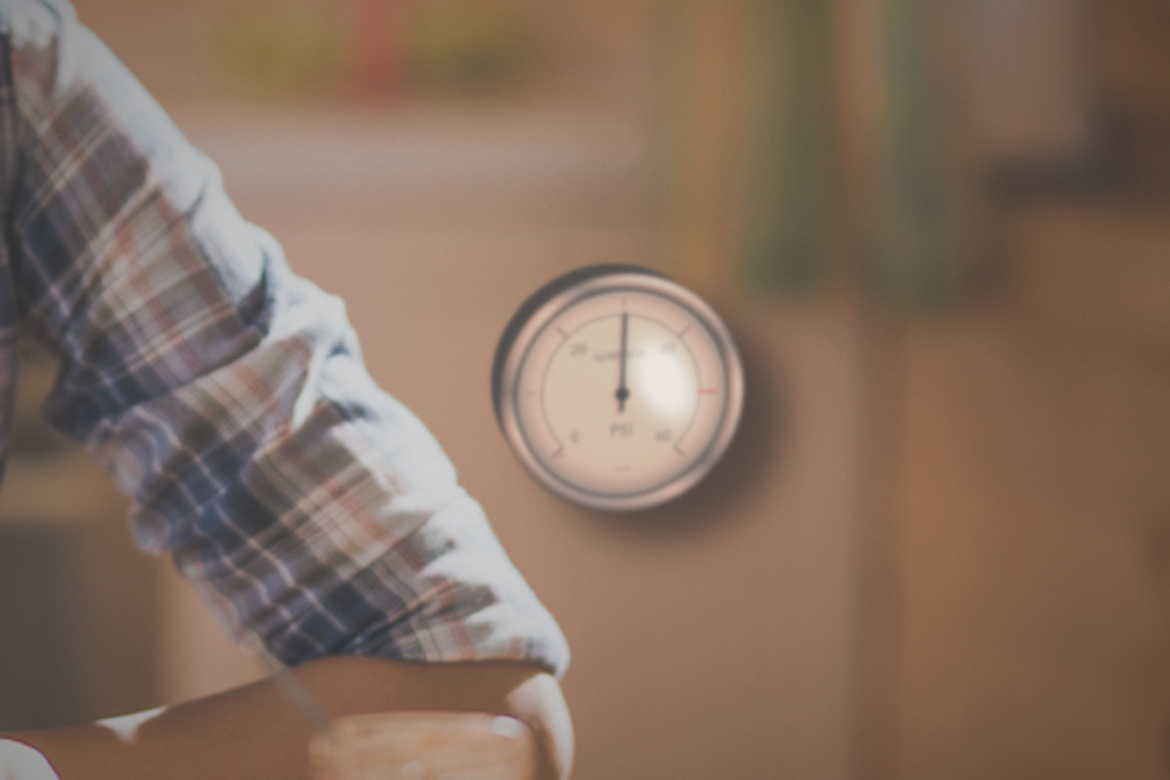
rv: psi 30
